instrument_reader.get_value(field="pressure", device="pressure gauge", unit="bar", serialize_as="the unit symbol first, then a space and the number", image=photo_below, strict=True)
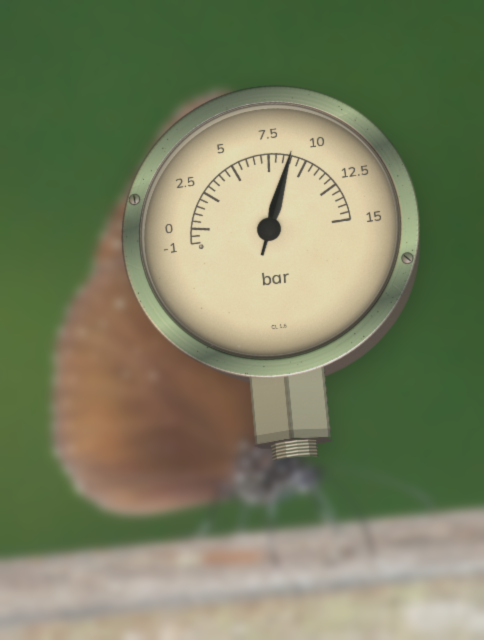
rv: bar 9
